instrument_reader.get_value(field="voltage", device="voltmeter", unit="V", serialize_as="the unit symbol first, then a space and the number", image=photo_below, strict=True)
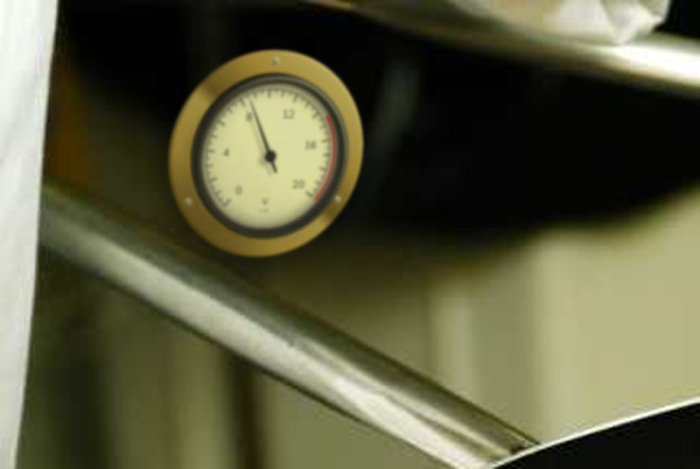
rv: V 8.5
